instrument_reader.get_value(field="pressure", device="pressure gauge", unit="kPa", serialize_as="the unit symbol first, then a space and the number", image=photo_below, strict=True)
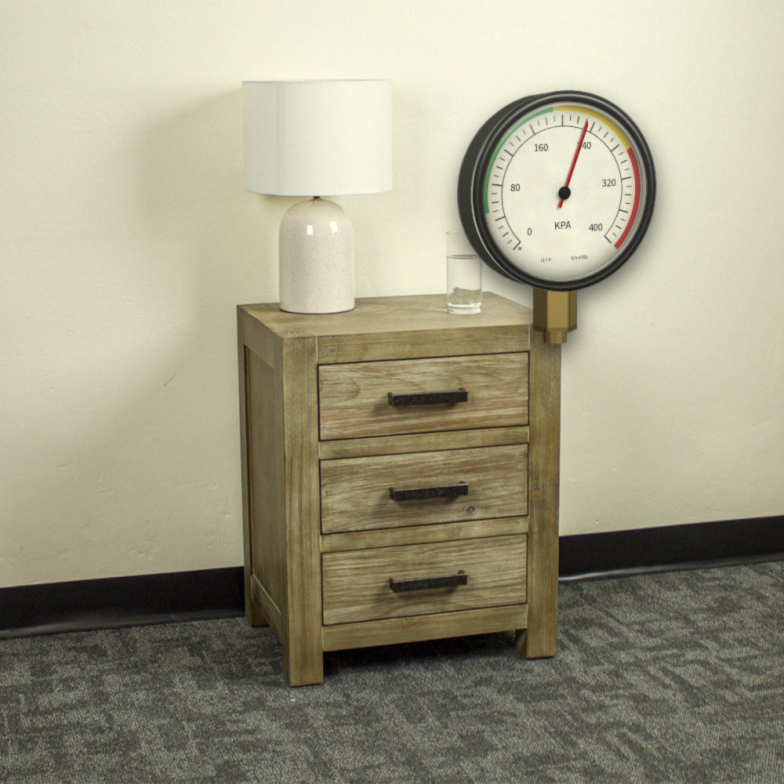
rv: kPa 230
